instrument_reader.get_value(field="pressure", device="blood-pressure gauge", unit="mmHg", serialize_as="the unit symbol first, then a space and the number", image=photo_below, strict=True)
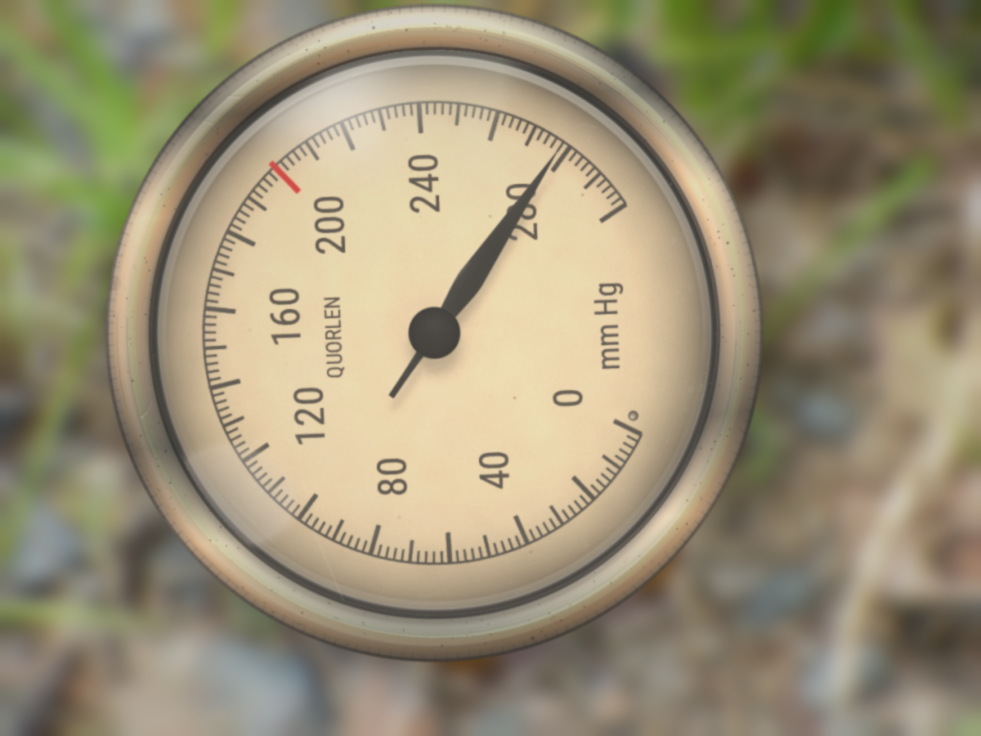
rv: mmHg 278
